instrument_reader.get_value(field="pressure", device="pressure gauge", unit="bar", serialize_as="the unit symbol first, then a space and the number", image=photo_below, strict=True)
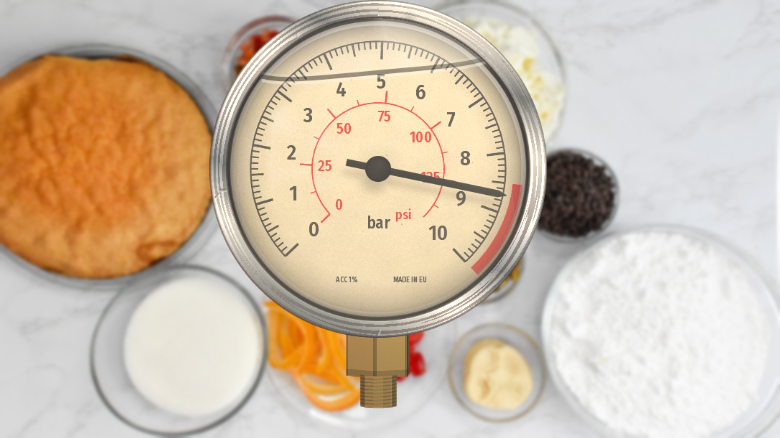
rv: bar 8.7
